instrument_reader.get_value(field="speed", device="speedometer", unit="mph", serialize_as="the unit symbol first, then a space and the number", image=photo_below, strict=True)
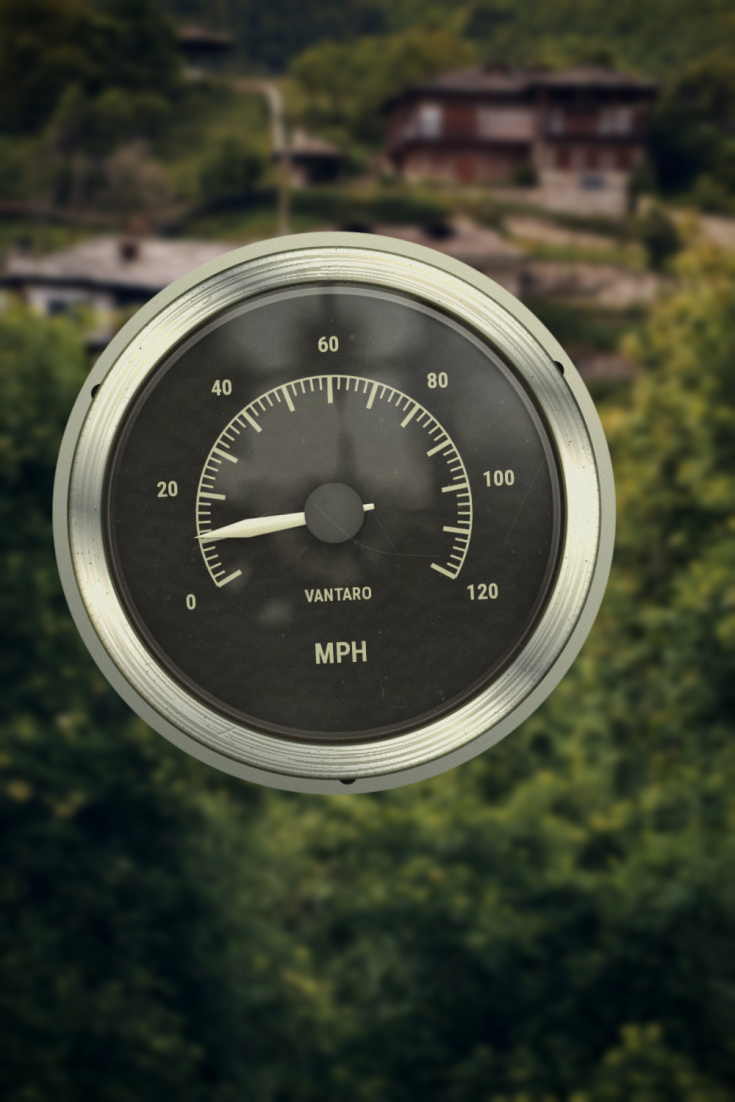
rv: mph 11
